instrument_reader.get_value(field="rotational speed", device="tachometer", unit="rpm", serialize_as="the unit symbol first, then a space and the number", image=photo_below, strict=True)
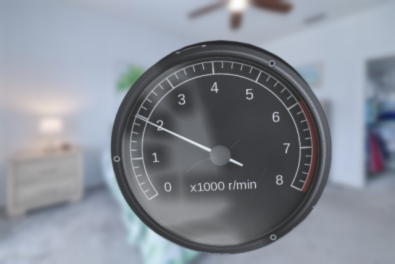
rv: rpm 2000
